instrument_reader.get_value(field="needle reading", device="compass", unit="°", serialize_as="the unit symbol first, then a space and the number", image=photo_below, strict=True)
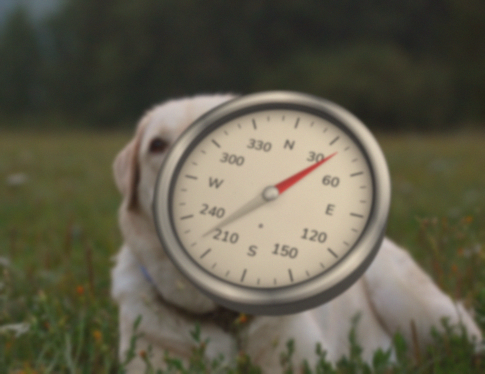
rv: ° 40
